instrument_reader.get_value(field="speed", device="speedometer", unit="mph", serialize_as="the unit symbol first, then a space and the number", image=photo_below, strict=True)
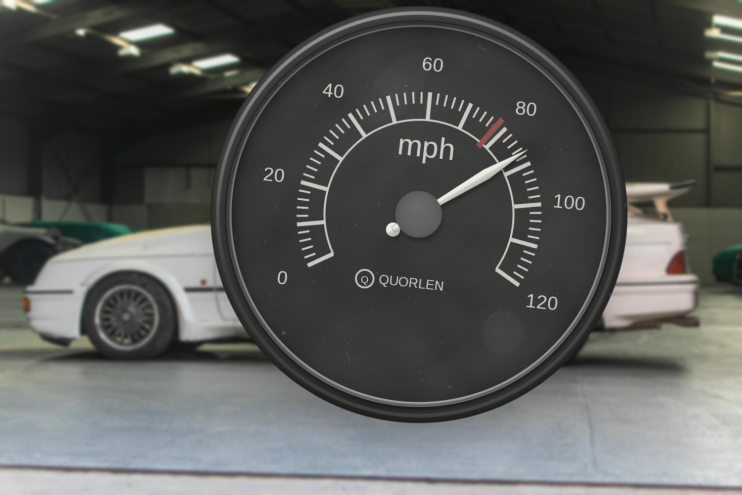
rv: mph 87
